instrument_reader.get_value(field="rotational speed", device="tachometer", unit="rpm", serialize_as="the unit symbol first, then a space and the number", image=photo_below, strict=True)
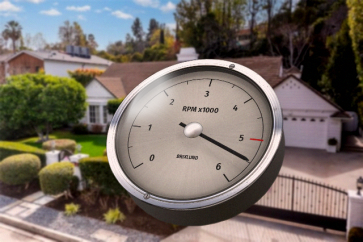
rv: rpm 5500
